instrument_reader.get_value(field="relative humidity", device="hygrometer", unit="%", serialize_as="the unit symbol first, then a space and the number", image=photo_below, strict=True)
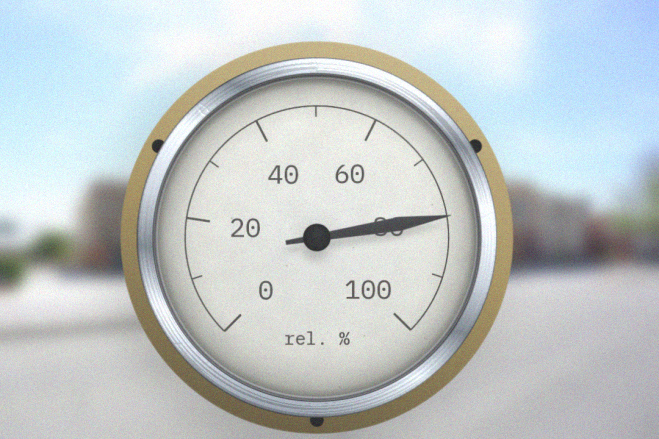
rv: % 80
